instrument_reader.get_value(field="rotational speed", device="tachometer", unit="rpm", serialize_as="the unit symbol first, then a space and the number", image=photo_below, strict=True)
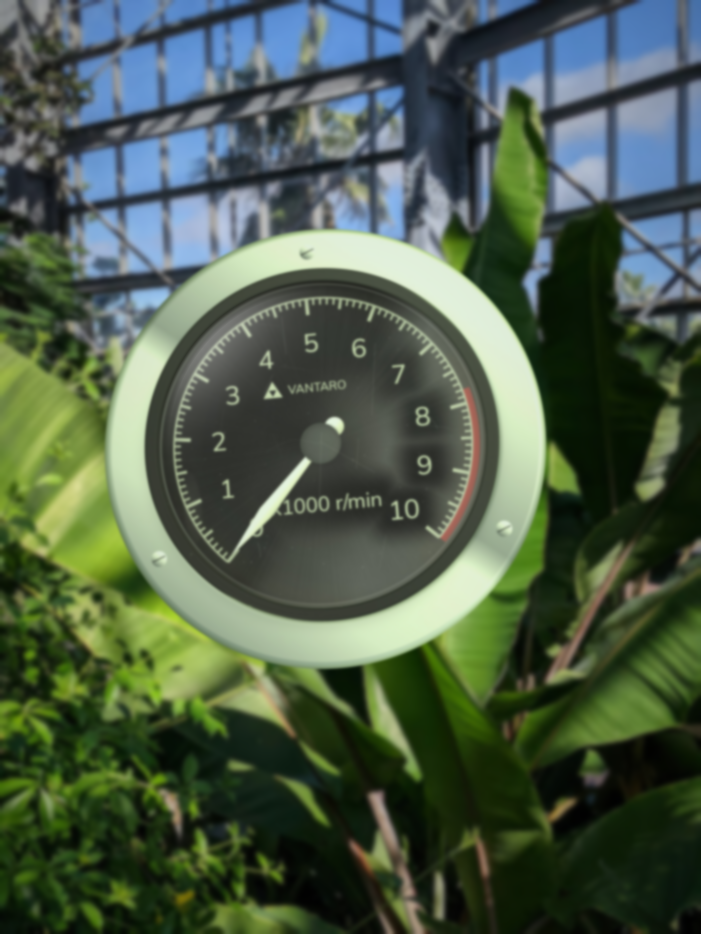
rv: rpm 0
